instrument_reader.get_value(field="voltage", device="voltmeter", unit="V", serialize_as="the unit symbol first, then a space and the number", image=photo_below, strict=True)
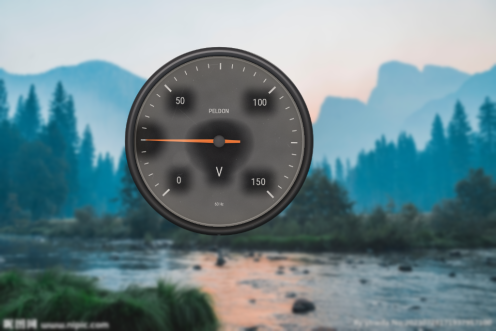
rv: V 25
